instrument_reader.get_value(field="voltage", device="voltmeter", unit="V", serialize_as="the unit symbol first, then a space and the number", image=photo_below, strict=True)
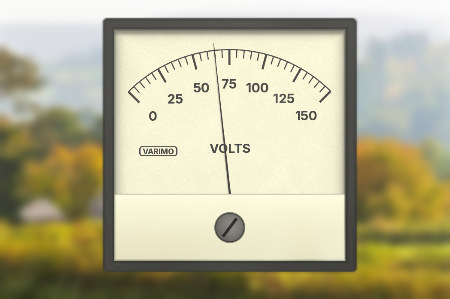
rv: V 65
